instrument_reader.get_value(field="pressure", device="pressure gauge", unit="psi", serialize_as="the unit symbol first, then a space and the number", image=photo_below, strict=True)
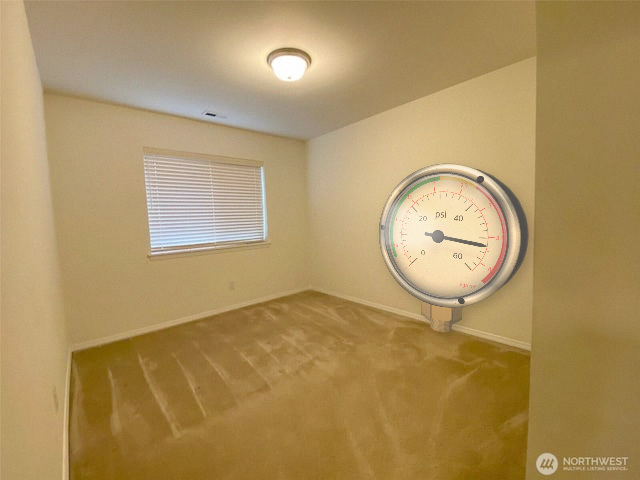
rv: psi 52
